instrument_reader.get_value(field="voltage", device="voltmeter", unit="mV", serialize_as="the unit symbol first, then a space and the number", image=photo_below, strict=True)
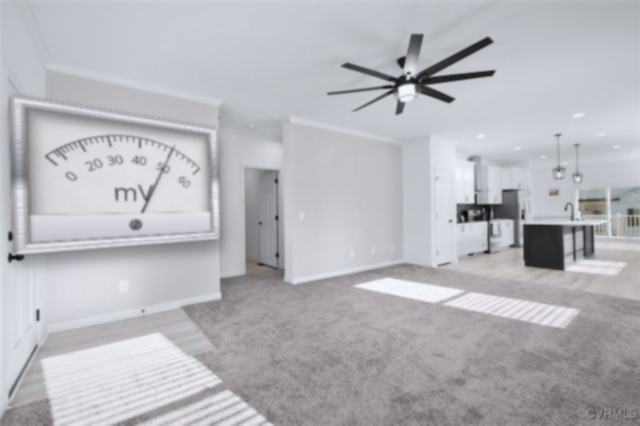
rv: mV 50
